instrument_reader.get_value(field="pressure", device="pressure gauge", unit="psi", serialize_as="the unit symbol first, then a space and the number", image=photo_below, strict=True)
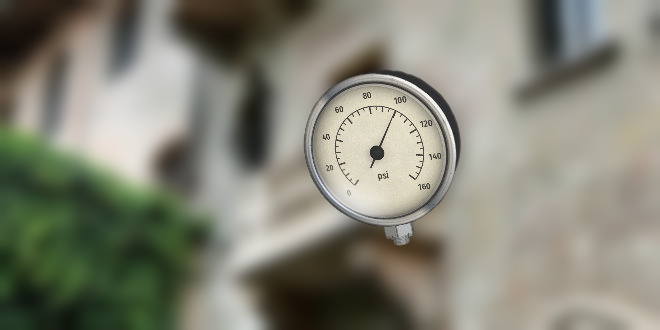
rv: psi 100
